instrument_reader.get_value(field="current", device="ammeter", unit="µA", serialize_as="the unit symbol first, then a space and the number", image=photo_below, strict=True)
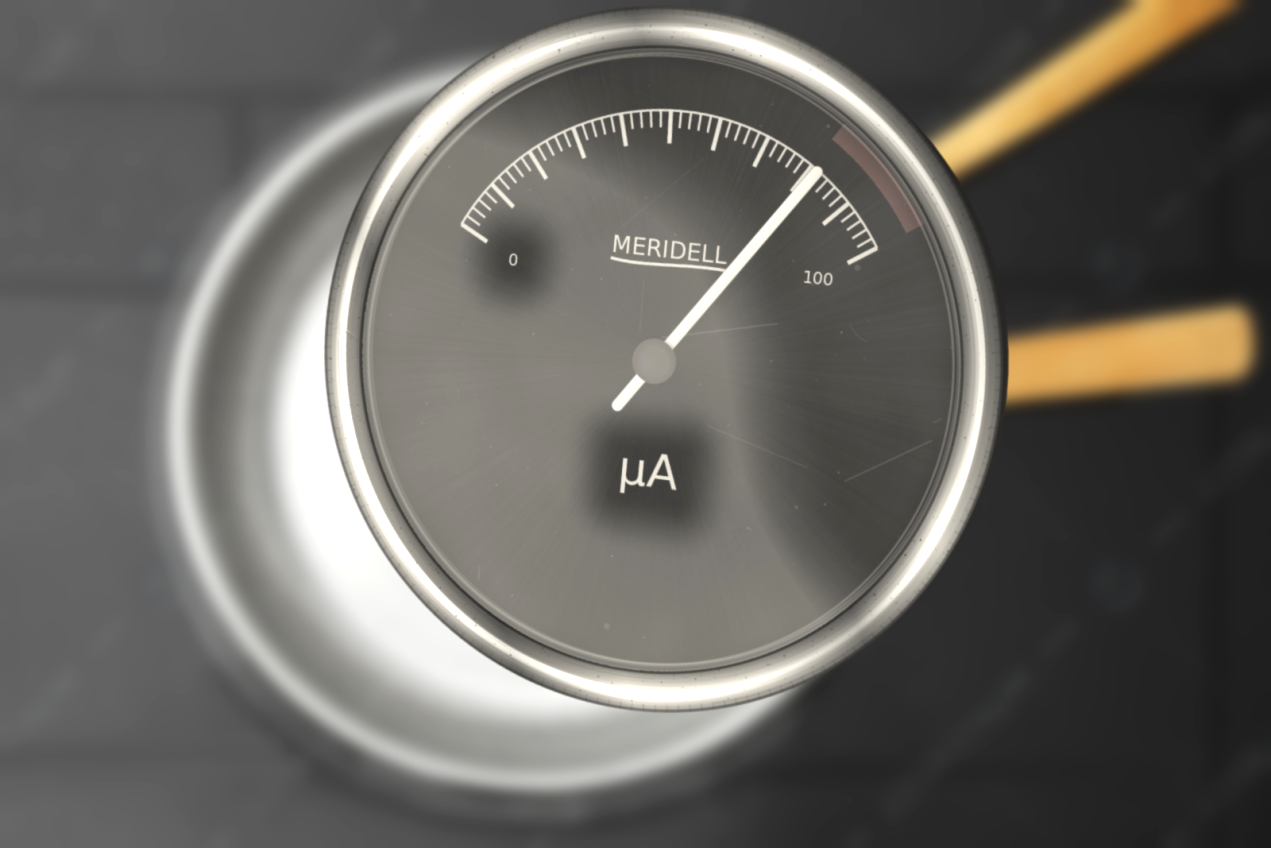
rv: µA 82
